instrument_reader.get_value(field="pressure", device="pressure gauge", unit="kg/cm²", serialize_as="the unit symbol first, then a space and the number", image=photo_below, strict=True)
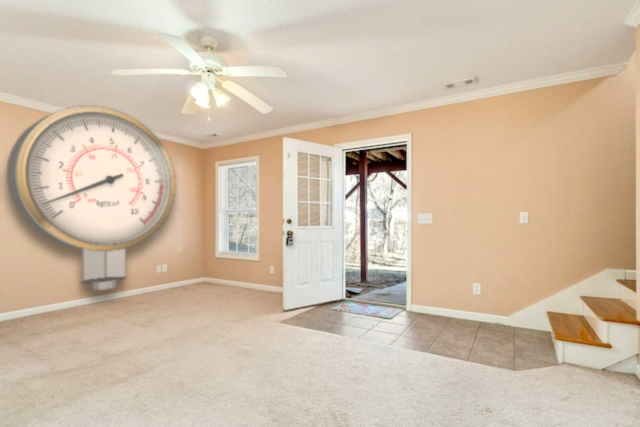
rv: kg/cm² 0.5
